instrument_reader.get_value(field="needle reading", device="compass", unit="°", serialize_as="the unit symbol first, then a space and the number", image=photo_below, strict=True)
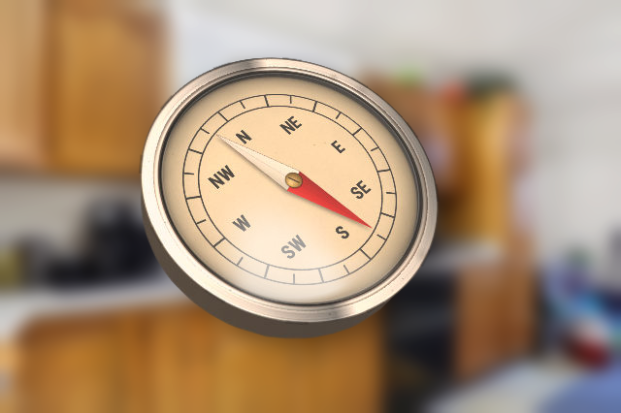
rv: ° 165
